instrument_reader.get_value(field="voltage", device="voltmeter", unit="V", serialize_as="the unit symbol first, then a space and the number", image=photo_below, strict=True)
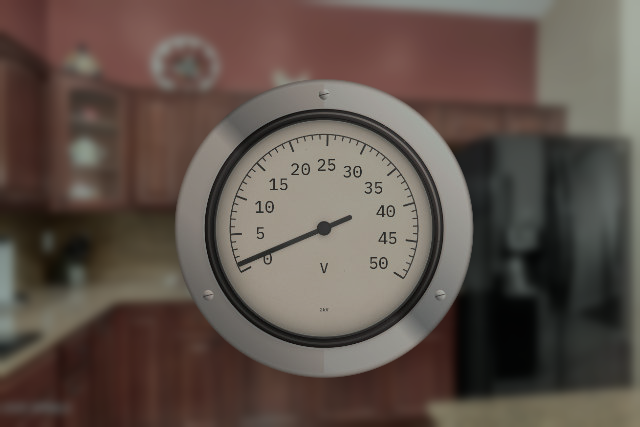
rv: V 1
